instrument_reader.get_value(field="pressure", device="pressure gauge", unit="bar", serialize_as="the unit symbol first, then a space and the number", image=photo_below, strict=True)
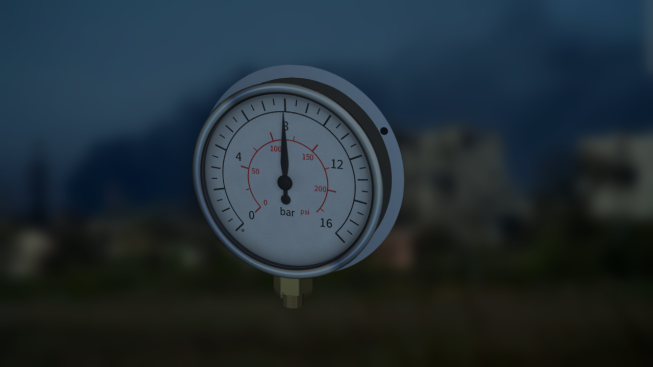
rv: bar 8
